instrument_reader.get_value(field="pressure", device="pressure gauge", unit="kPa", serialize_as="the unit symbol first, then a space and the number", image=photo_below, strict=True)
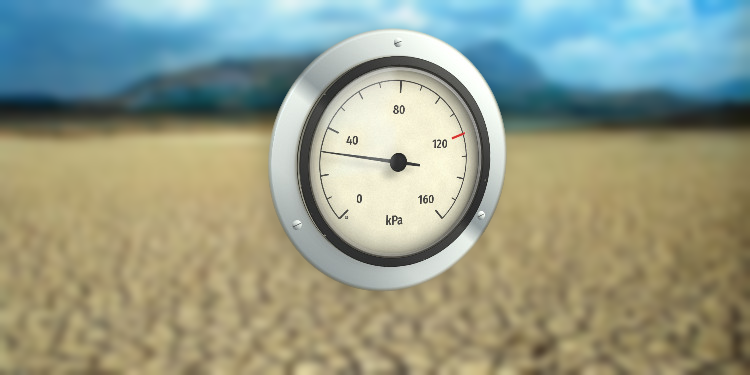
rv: kPa 30
